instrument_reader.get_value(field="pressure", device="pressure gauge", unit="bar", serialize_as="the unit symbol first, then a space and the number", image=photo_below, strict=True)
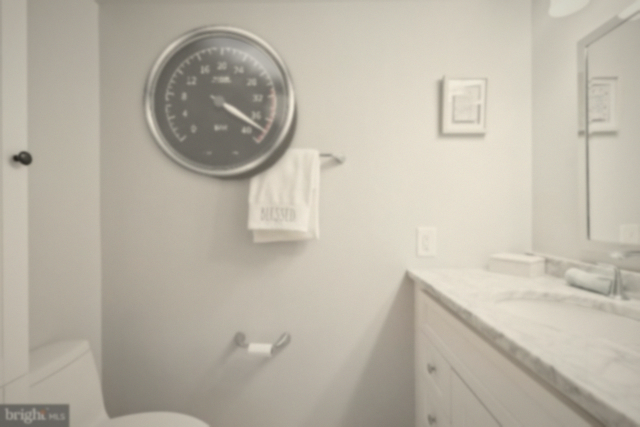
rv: bar 38
